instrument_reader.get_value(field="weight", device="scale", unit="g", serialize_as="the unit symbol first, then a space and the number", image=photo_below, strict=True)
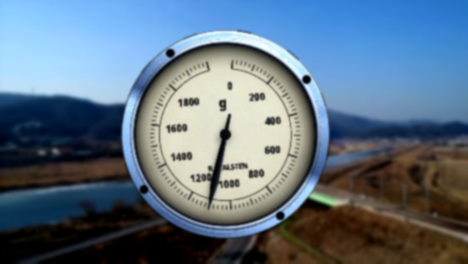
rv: g 1100
